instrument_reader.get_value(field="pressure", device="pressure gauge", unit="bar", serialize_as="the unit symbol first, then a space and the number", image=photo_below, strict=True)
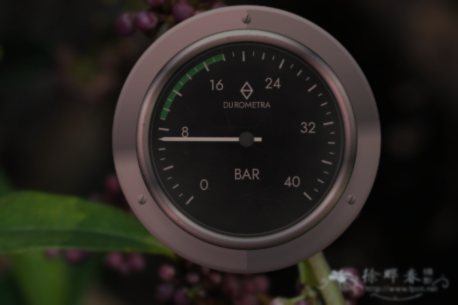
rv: bar 7
